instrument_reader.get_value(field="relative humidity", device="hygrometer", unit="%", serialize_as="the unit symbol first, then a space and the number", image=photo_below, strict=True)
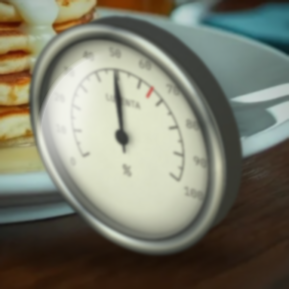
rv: % 50
